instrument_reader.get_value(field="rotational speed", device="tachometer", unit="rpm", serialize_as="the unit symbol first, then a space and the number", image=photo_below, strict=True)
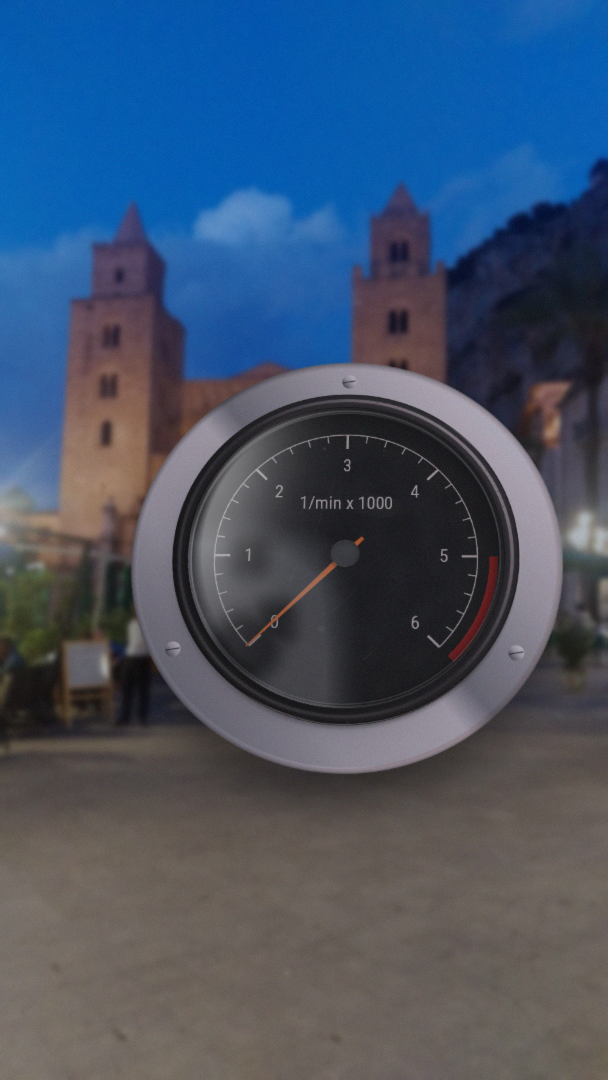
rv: rpm 0
